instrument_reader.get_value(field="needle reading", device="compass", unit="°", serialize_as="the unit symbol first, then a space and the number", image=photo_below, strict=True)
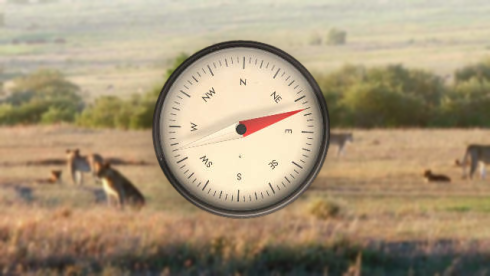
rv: ° 70
